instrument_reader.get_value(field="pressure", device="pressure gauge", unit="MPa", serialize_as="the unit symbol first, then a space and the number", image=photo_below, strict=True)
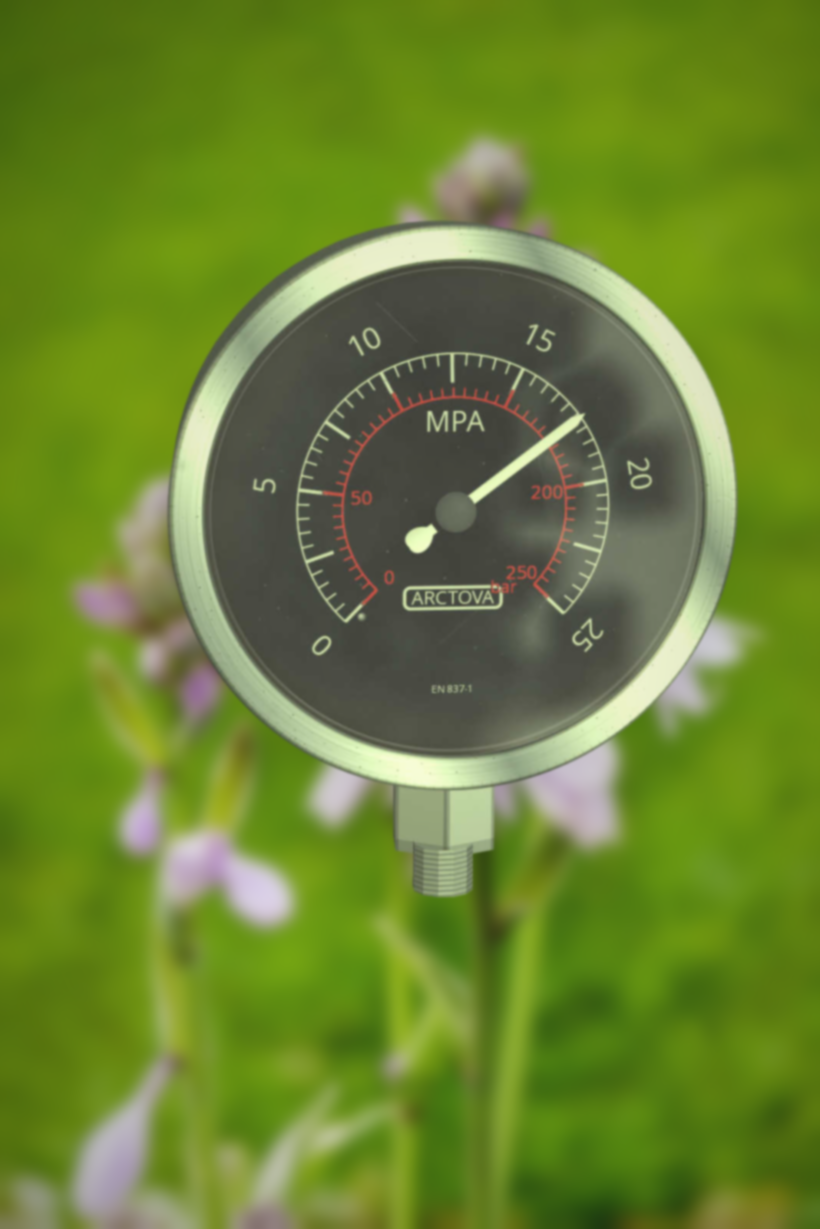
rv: MPa 17.5
